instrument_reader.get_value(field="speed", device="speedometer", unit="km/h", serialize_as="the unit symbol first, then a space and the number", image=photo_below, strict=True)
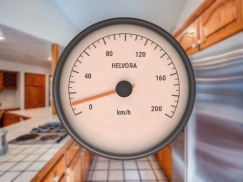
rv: km/h 10
